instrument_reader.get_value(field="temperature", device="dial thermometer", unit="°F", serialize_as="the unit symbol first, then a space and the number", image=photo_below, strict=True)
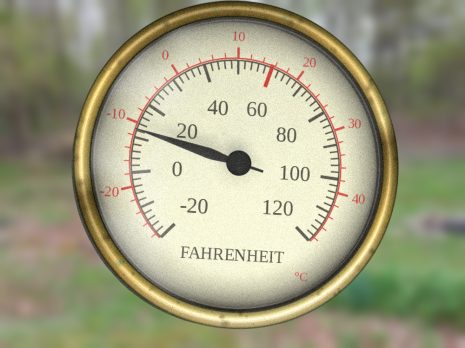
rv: °F 12
